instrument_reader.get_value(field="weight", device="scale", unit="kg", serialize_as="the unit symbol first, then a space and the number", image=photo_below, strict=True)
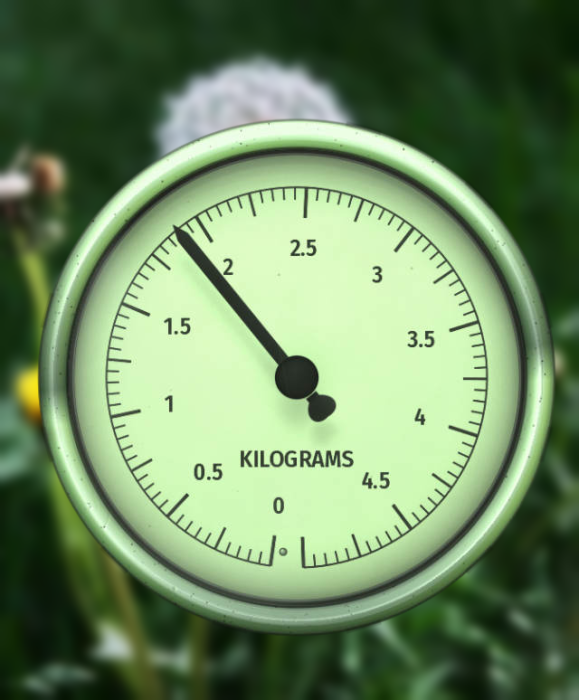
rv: kg 1.9
